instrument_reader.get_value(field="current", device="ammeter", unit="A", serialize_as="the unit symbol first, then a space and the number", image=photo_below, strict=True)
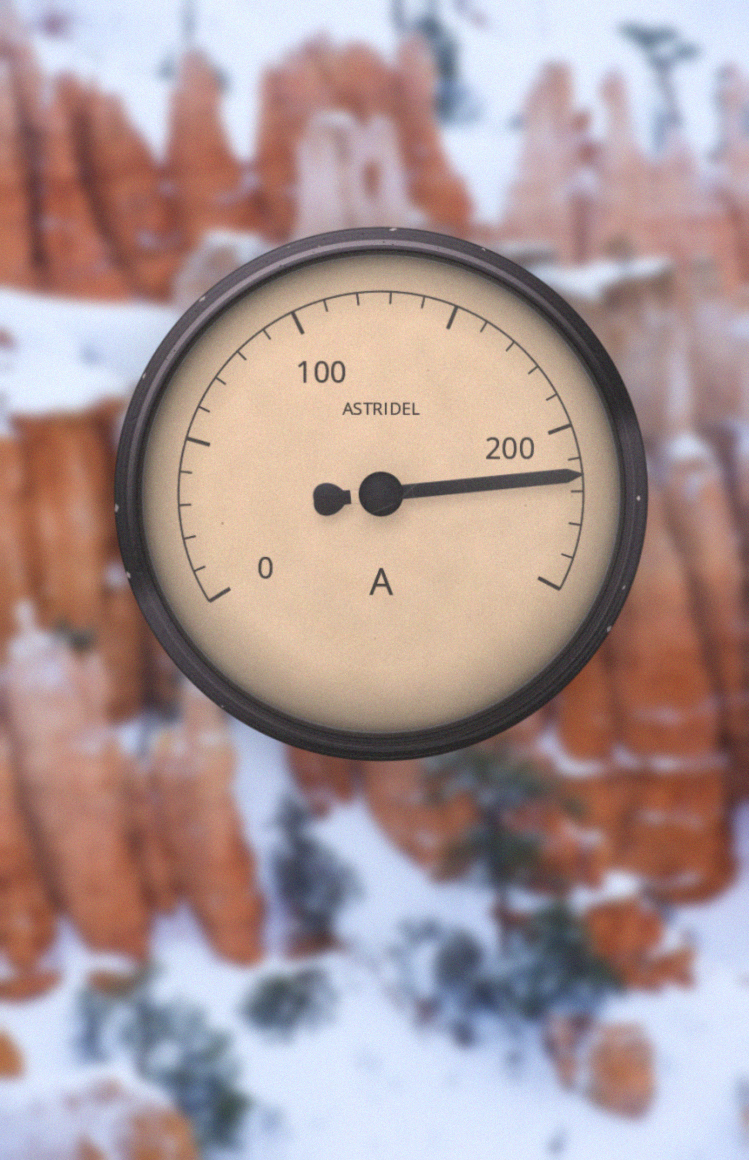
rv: A 215
